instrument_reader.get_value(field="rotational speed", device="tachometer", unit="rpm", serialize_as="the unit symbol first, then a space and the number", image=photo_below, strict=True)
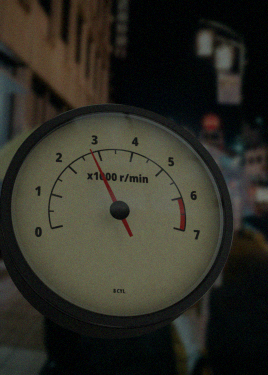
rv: rpm 2750
